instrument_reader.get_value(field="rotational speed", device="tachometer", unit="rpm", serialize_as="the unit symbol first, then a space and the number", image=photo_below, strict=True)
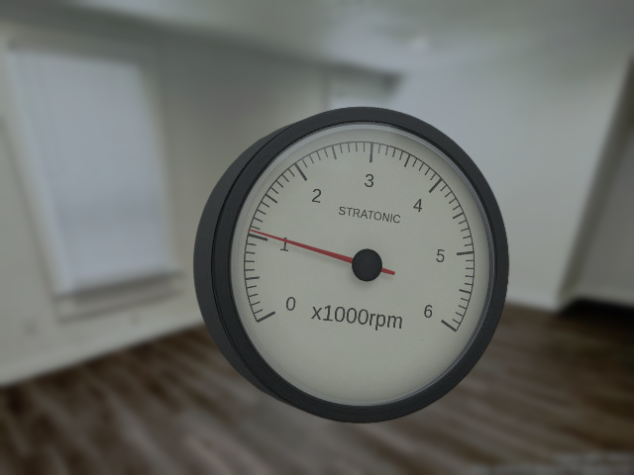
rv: rpm 1050
